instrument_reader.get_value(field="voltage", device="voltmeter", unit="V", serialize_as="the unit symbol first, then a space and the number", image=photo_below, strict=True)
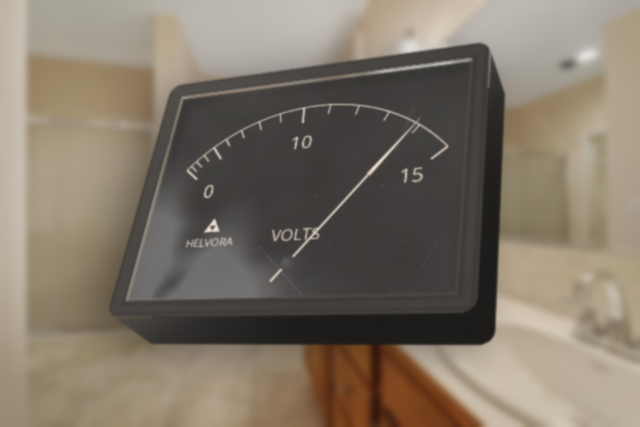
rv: V 14
